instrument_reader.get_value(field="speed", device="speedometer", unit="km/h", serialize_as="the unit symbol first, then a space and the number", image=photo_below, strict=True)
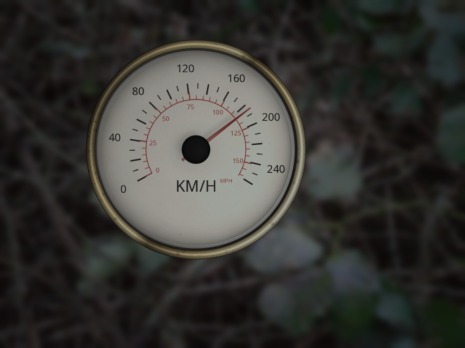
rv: km/h 185
